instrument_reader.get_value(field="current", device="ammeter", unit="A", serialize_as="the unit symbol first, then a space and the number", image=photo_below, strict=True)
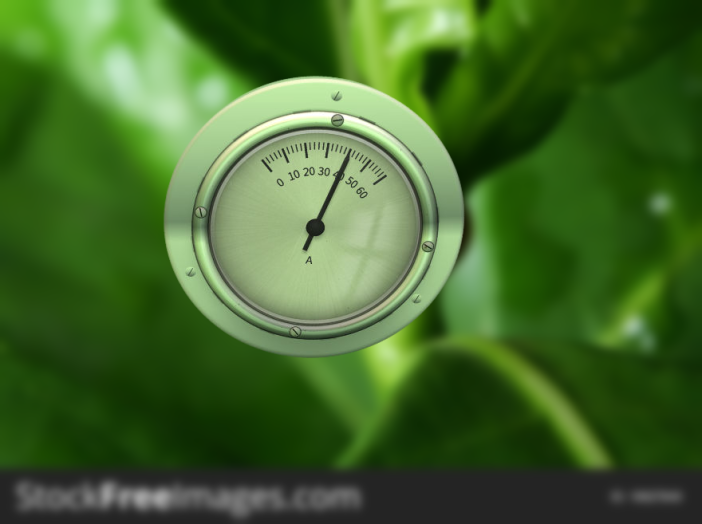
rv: A 40
